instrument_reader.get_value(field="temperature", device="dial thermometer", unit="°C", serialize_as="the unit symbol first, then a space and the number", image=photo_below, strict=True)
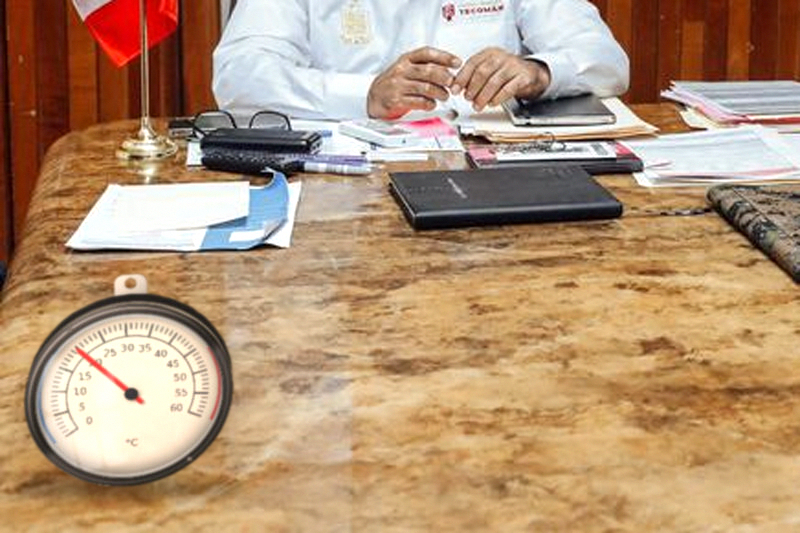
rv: °C 20
